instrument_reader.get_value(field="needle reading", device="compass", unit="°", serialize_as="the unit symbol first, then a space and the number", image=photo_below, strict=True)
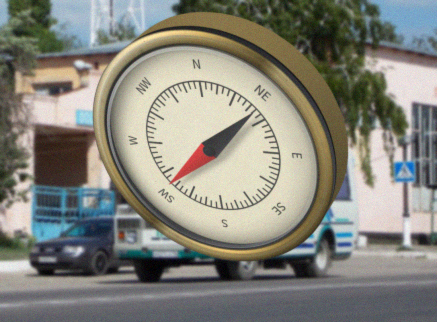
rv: ° 230
